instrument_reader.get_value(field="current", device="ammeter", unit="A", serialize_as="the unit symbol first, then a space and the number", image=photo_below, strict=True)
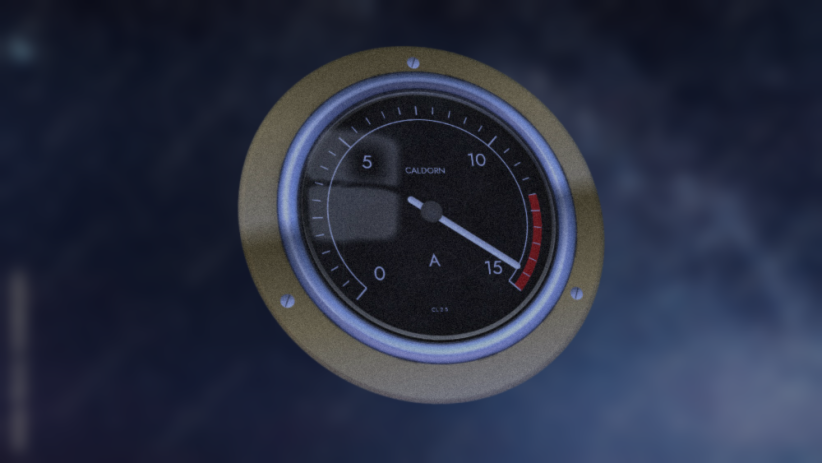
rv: A 14.5
